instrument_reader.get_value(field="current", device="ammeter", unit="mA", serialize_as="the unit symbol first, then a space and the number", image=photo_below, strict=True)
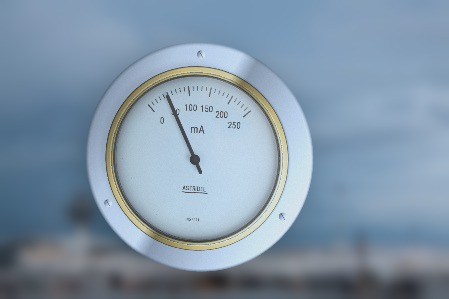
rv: mA 50
